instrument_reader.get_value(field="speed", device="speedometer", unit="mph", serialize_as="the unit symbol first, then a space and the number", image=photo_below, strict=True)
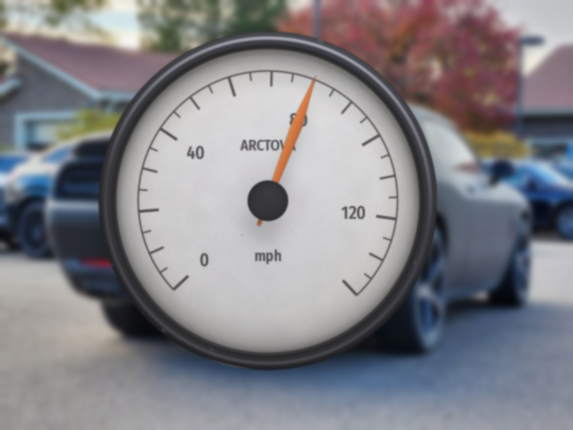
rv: mph 80
